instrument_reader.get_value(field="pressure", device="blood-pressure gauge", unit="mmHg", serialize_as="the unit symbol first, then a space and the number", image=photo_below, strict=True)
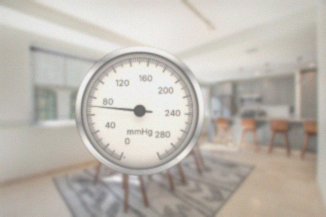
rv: mmHg 70
